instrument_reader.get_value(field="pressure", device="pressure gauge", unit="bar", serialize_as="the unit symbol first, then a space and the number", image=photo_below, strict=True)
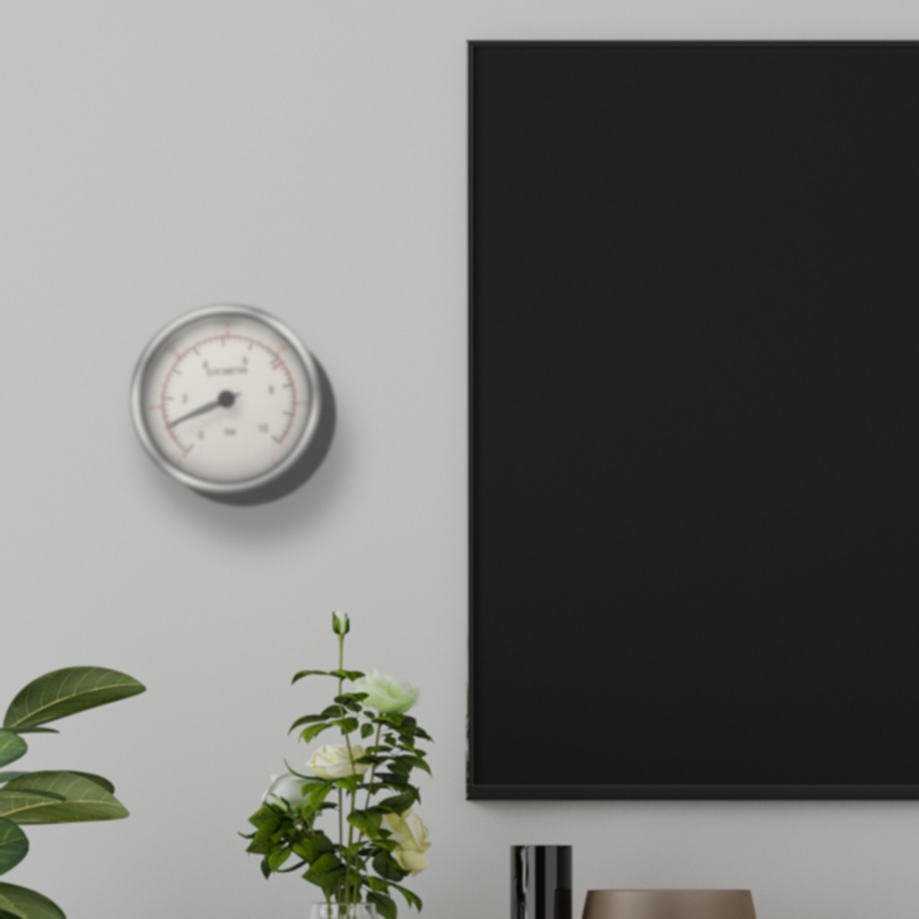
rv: bar 1
